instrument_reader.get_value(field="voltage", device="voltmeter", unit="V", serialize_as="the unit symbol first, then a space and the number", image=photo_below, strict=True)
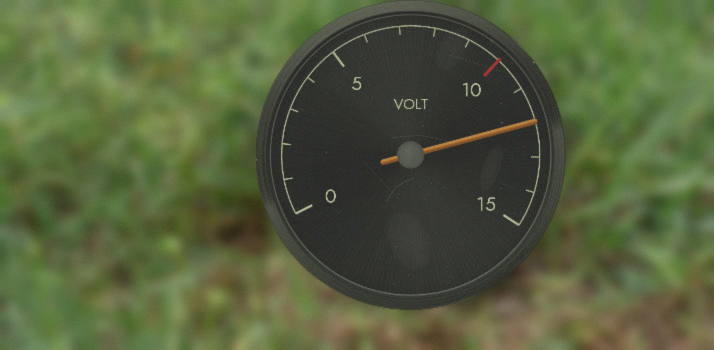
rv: V 12
